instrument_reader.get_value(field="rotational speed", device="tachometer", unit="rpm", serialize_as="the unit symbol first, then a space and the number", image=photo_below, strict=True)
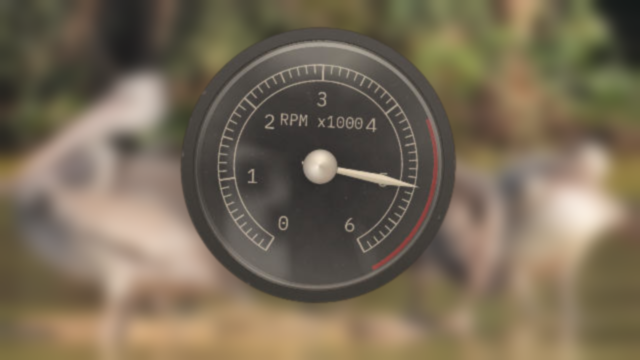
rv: rpm 5000
